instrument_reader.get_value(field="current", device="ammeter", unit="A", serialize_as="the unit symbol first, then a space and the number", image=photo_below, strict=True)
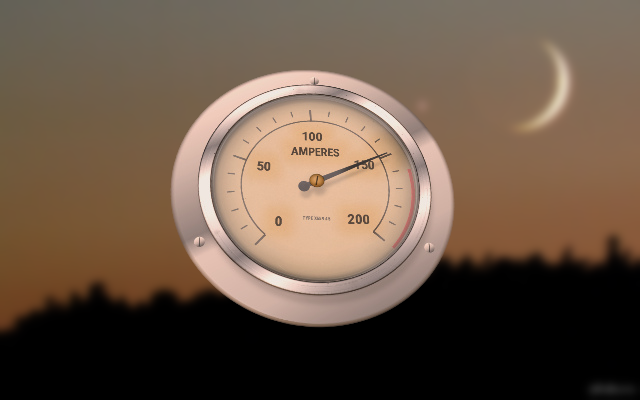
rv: A 150
